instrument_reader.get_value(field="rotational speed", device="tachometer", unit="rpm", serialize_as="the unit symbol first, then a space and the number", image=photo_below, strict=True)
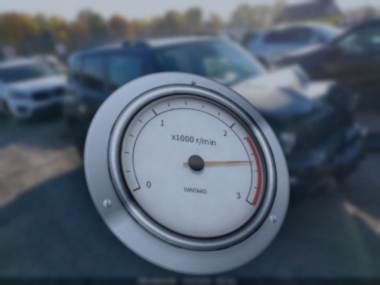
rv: rpm 2500
